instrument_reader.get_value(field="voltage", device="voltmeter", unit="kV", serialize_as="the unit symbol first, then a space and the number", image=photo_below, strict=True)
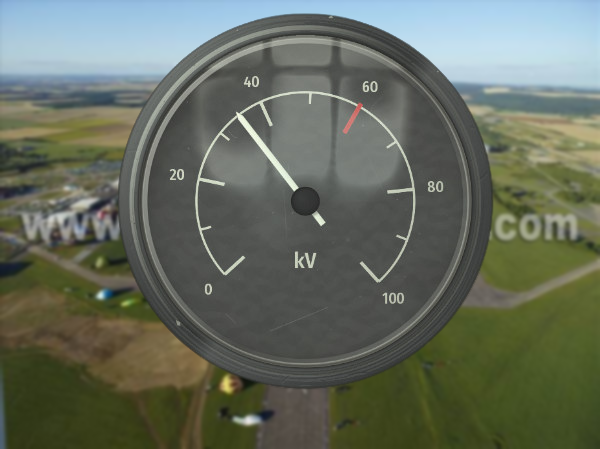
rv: kV 35
